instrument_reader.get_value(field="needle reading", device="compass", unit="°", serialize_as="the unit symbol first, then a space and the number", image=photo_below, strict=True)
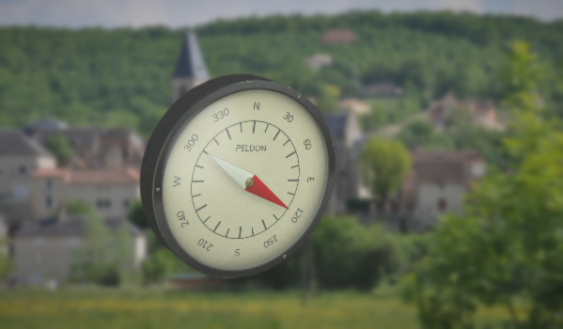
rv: ° 120
